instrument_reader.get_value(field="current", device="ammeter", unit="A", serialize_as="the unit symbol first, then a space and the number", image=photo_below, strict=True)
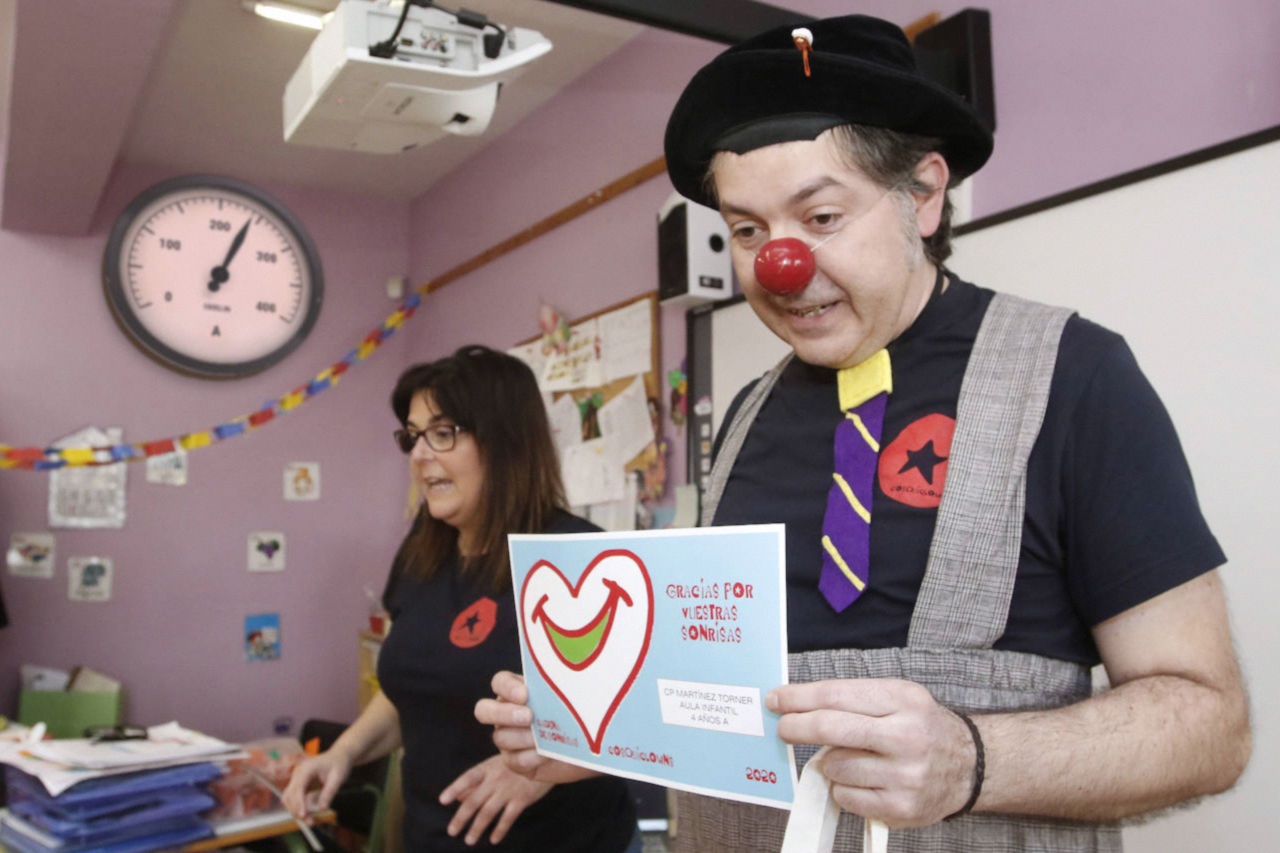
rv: A 240
